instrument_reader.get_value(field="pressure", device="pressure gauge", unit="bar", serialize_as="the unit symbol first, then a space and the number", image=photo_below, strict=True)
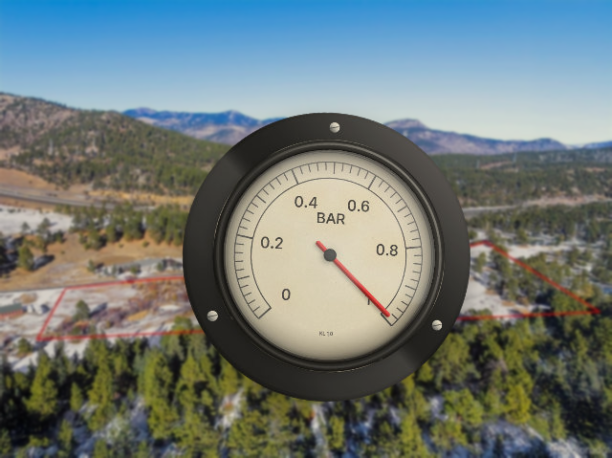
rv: bar 0.99
